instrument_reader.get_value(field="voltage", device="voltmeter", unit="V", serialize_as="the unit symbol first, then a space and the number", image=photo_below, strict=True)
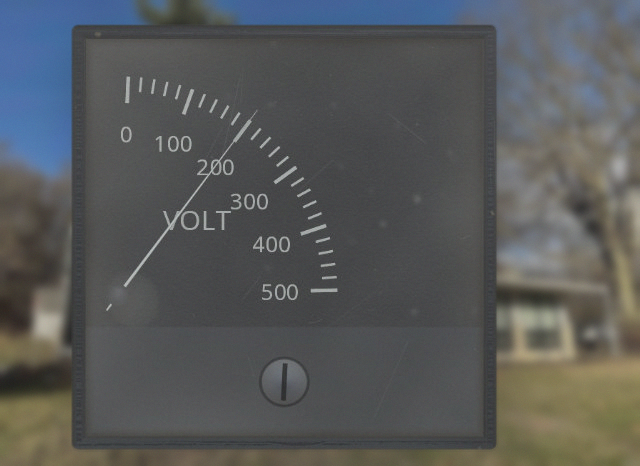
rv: V 200
